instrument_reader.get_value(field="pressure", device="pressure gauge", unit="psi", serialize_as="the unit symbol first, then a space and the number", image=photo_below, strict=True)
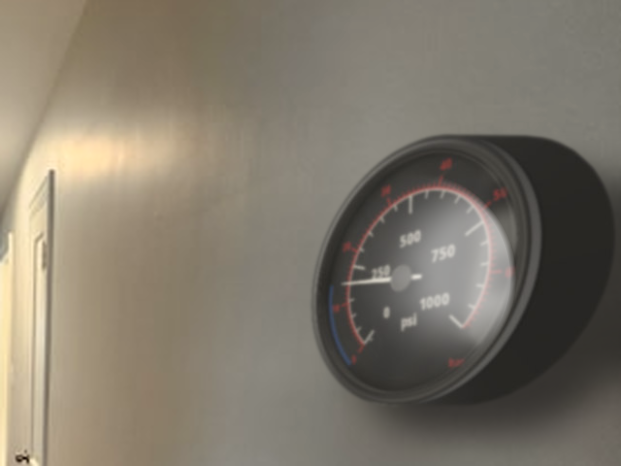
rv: psi 200
